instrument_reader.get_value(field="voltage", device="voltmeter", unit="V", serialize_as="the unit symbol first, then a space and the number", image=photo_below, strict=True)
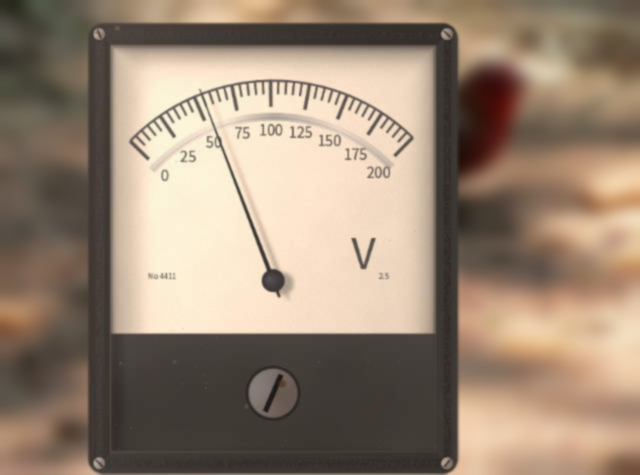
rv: V 55
